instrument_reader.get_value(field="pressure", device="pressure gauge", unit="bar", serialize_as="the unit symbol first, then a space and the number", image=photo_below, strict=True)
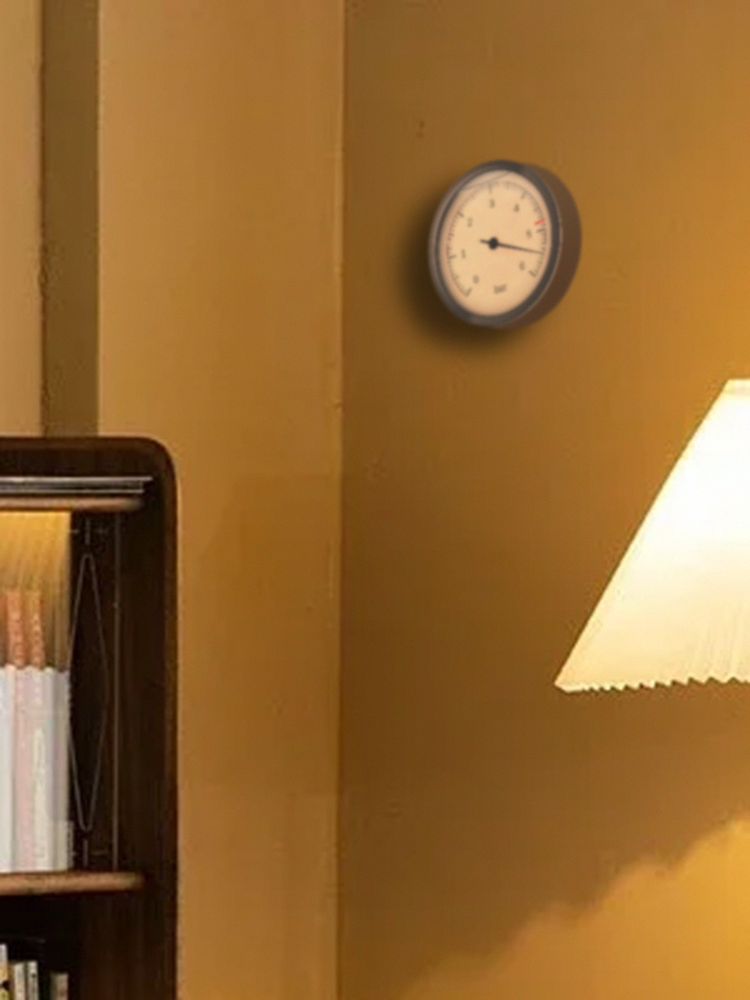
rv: bar 5.5
